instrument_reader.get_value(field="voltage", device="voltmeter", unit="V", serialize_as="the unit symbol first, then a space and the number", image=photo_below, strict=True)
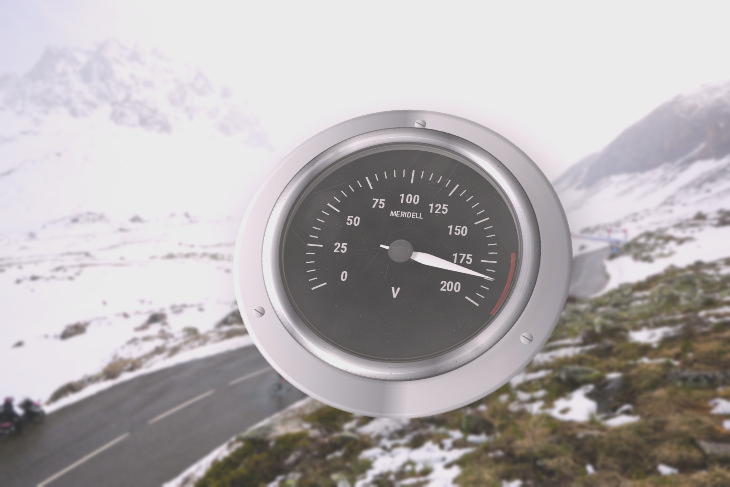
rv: V 185
